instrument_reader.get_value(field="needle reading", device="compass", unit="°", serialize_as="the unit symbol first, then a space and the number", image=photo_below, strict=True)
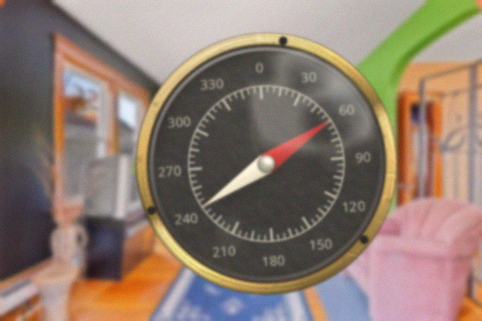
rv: ° 60
